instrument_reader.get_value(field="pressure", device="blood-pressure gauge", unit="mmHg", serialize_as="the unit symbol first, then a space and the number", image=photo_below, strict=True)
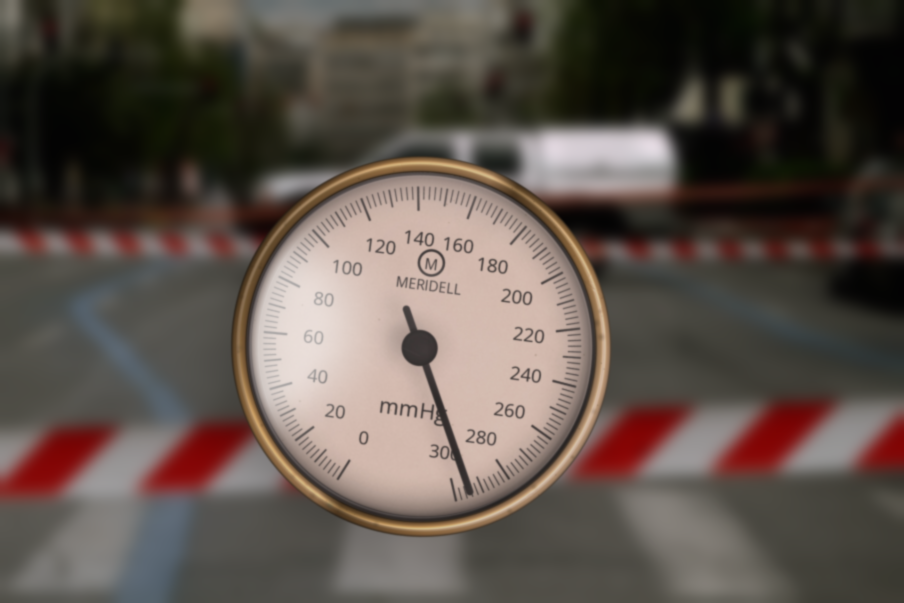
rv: mmHg 294
